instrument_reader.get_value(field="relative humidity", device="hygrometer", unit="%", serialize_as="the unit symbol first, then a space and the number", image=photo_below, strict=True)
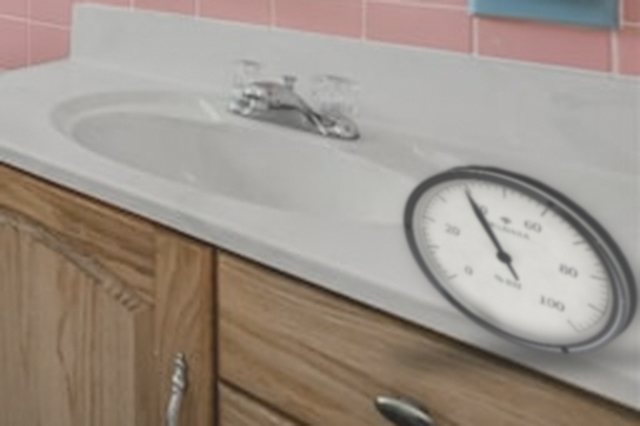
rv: % 40
